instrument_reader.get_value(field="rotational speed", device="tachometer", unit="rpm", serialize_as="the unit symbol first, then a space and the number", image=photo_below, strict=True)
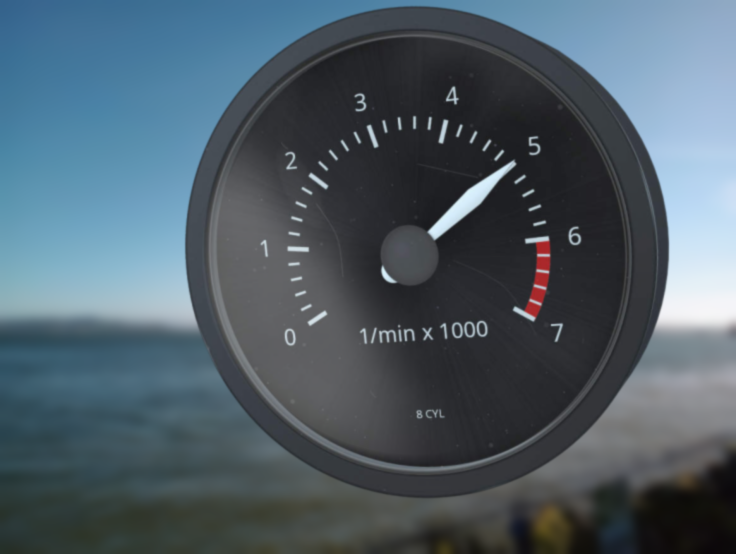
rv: rpm 5000
